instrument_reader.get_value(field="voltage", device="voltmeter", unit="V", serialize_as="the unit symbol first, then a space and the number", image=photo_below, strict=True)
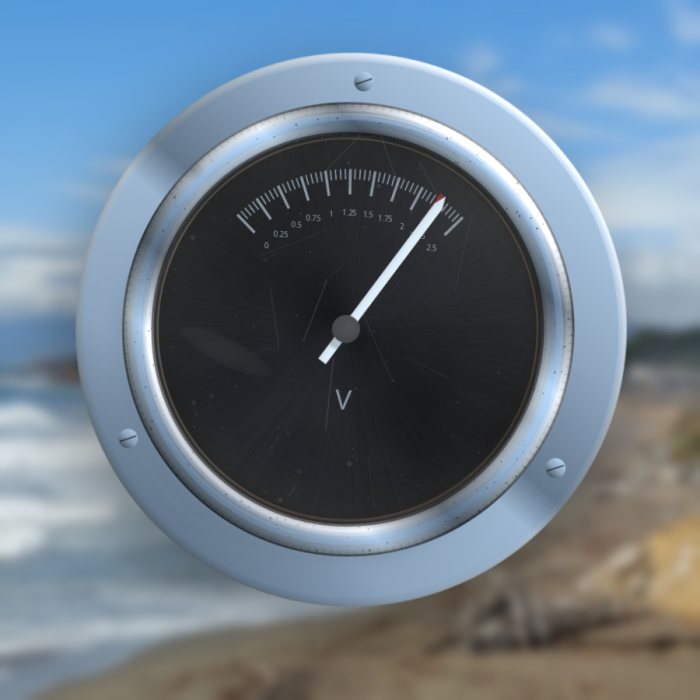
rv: V 2.25
